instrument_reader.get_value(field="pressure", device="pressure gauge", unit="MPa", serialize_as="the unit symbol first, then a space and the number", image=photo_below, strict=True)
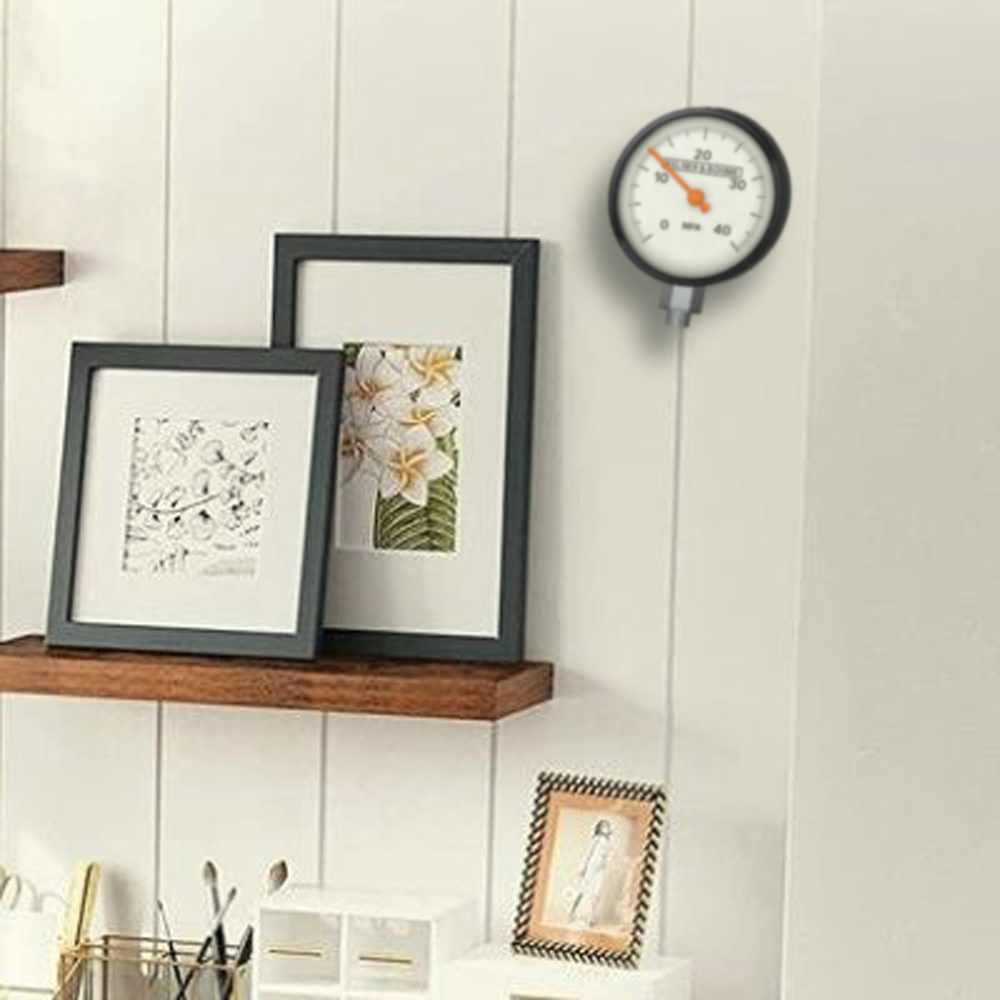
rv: MPa 12.5
